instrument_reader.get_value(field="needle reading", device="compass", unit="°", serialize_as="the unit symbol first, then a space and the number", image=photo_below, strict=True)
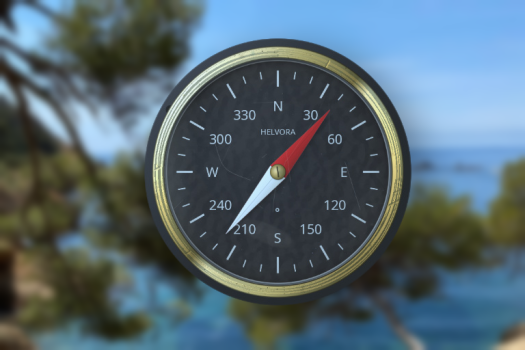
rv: ° 40
